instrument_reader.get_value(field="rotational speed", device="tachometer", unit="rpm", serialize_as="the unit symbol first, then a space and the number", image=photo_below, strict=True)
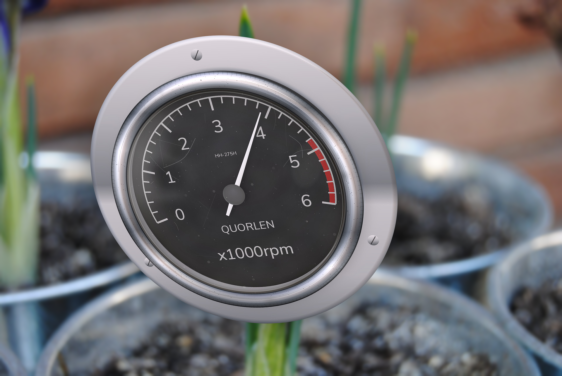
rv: rpm 3900
